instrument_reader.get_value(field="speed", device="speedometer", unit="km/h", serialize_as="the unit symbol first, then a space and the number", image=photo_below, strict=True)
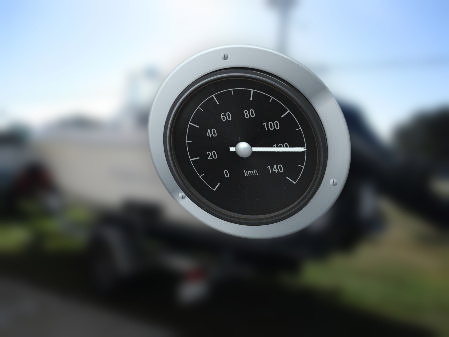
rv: km/h 120
